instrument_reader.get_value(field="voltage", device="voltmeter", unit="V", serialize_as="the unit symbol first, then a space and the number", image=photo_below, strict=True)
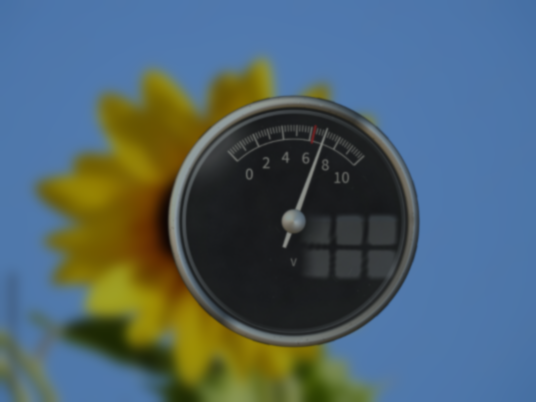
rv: V 7
